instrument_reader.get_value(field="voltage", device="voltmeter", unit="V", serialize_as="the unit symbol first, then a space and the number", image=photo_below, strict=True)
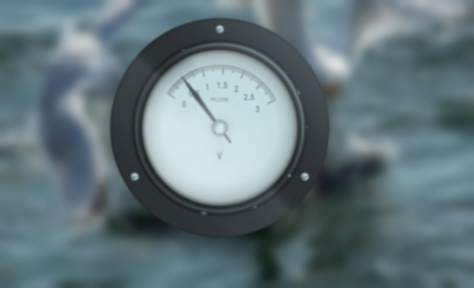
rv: V 0.5
